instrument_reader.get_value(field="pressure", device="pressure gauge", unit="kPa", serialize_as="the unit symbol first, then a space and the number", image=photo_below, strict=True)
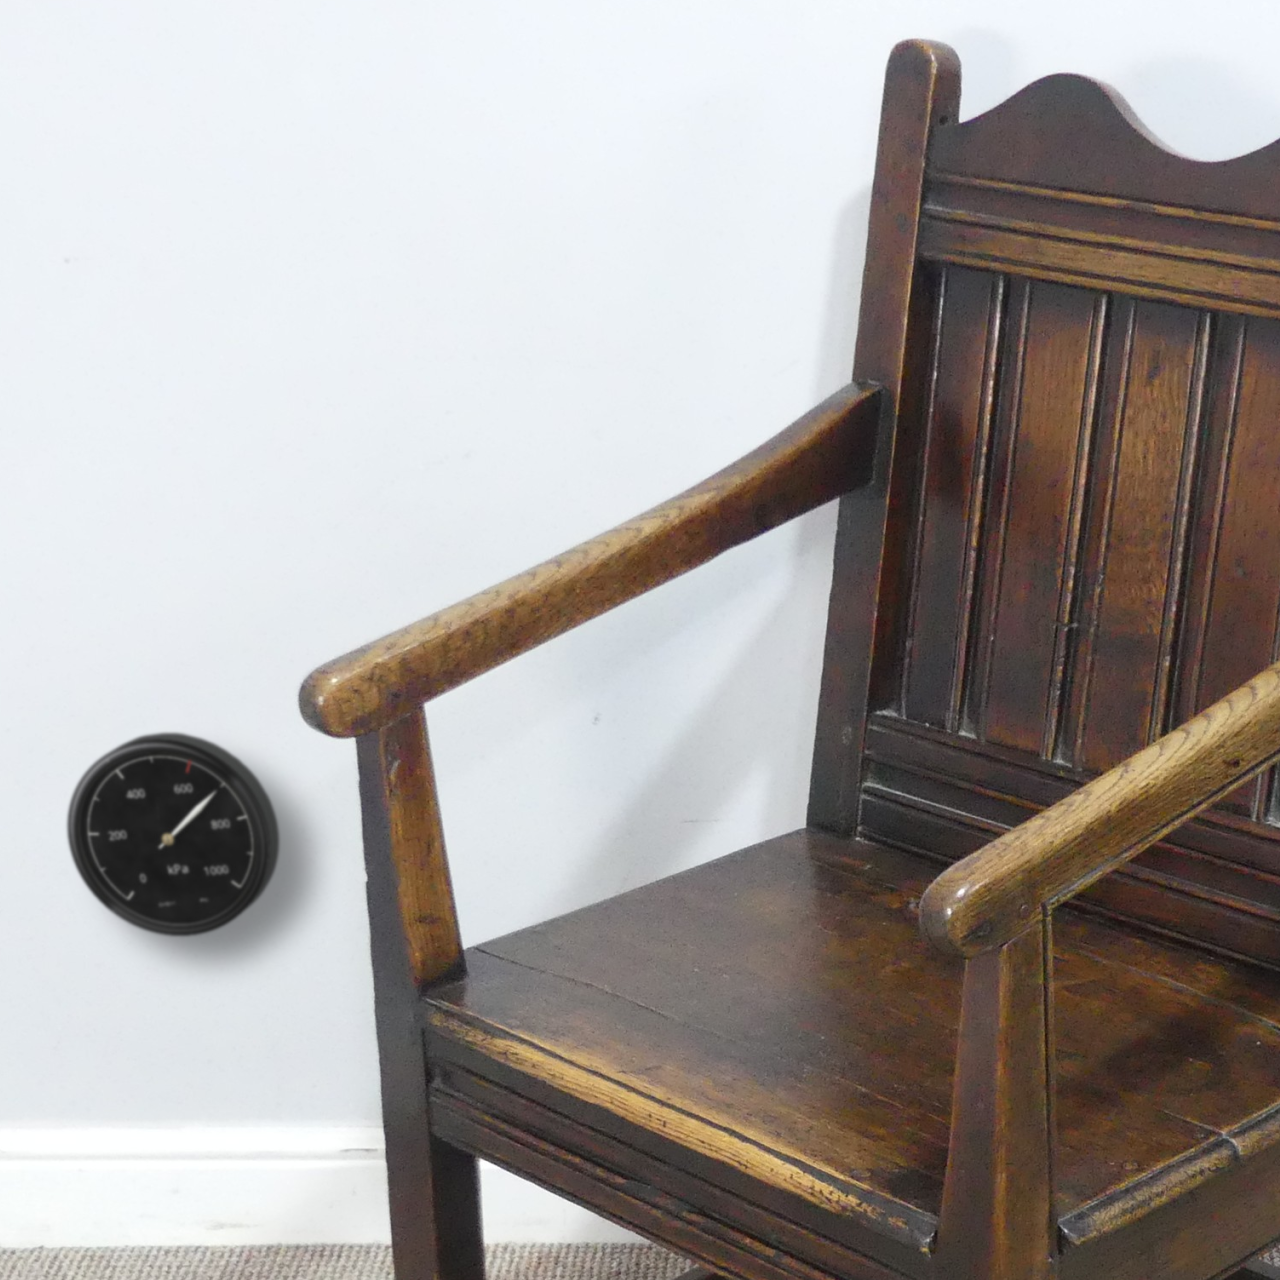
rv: kPa 700
